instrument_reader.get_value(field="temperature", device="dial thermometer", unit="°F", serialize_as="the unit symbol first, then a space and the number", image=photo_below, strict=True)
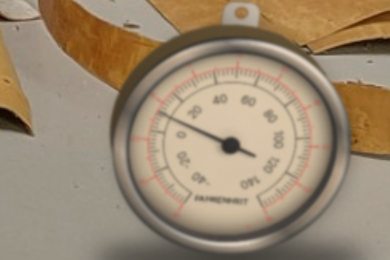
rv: °F 10
